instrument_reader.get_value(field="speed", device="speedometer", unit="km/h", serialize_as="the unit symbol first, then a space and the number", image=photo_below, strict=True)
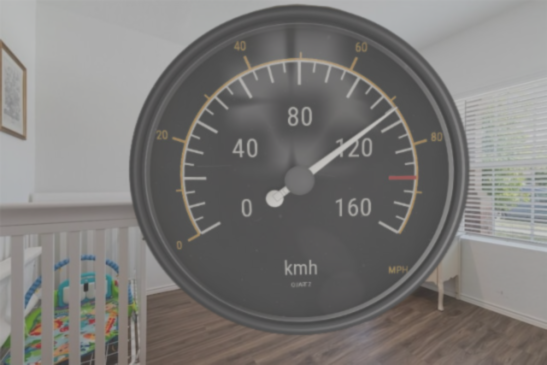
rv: km/h 115
